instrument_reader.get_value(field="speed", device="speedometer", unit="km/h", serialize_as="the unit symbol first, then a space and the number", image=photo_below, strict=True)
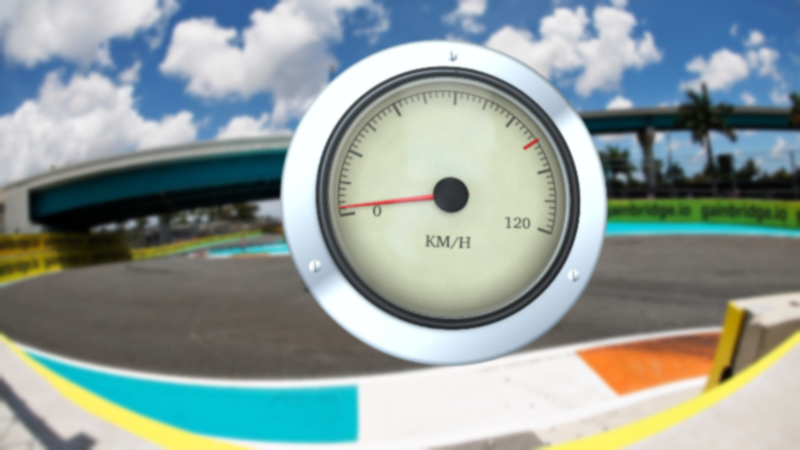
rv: km/h 2
